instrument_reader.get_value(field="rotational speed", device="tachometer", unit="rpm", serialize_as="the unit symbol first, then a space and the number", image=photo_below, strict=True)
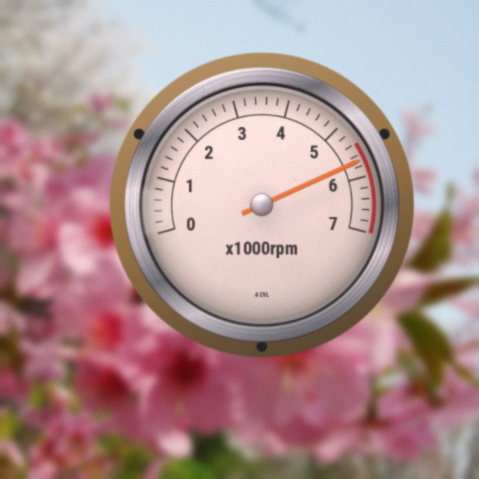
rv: rpm 5700
